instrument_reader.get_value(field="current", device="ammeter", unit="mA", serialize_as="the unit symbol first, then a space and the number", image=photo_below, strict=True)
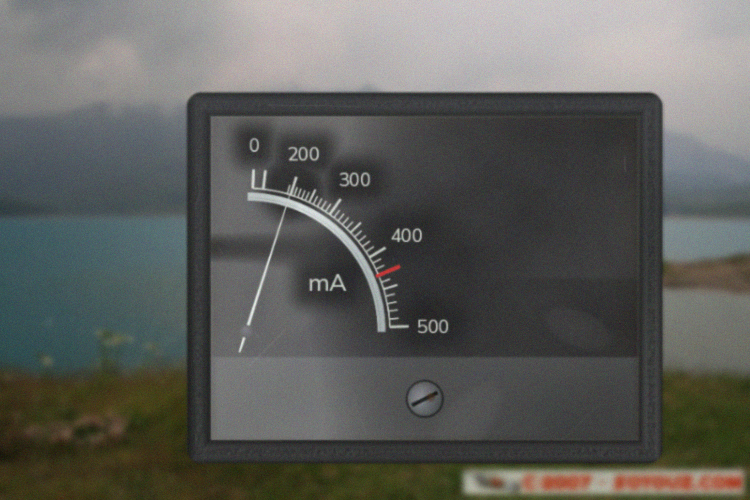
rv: mA 200
